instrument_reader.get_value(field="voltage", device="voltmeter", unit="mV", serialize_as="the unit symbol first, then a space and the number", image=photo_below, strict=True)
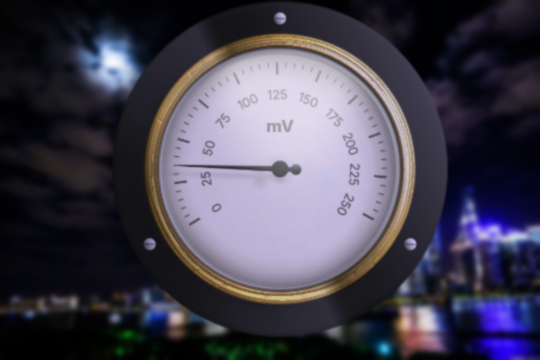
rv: mV 35
